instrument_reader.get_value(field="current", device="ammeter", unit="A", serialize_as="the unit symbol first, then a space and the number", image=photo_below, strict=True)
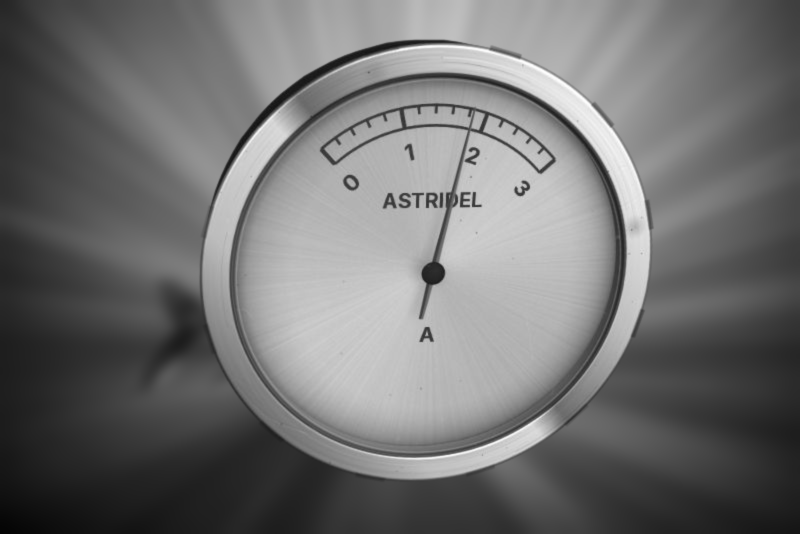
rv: A 1.8
